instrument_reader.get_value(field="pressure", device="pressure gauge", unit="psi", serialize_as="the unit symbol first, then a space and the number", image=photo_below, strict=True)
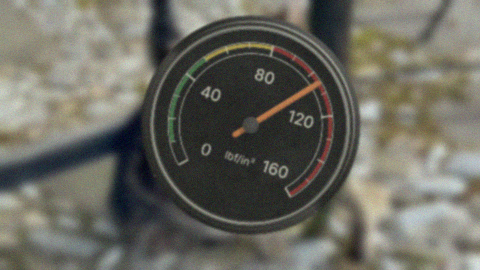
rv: psi 105
